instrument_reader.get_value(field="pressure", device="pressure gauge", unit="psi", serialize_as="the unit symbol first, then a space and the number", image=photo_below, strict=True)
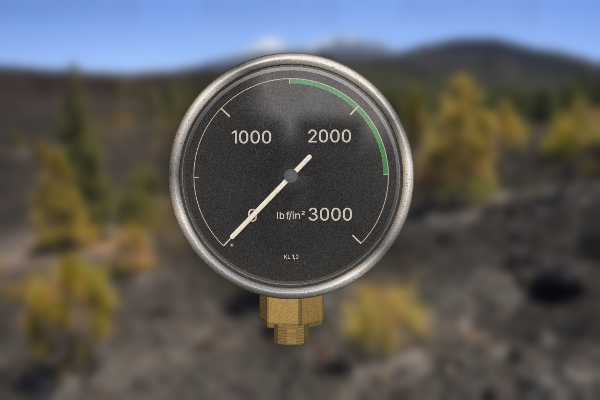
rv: psi 0
